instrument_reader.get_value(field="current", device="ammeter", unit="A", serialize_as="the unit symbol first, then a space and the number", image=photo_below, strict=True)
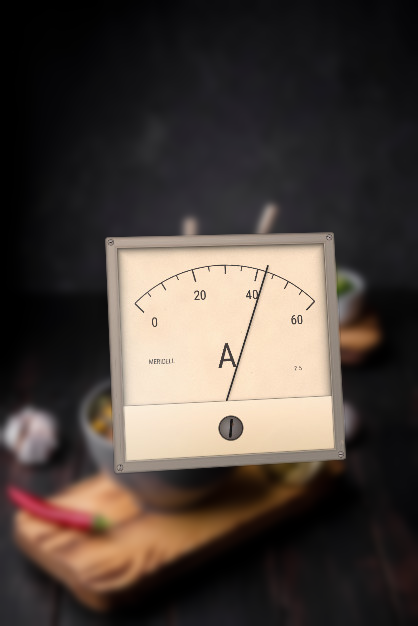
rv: A 42.5
